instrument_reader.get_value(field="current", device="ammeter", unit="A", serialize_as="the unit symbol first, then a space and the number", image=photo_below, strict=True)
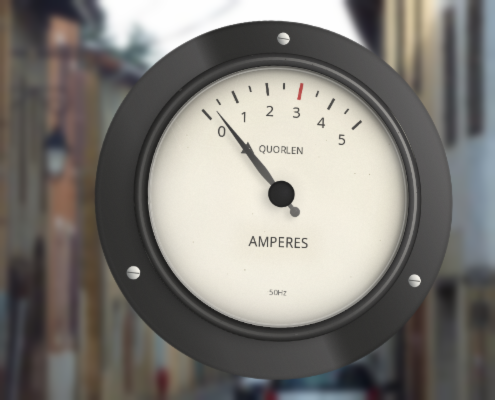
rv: A 0.25
